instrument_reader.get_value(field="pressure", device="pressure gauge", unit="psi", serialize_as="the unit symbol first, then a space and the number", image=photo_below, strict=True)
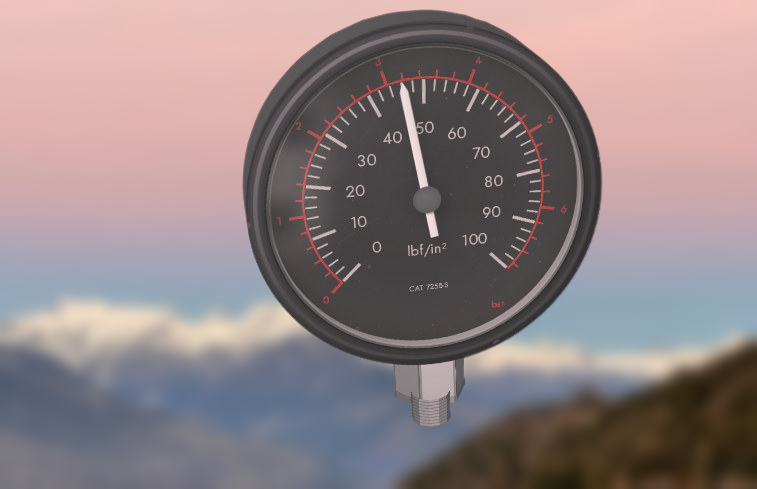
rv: psi 46
